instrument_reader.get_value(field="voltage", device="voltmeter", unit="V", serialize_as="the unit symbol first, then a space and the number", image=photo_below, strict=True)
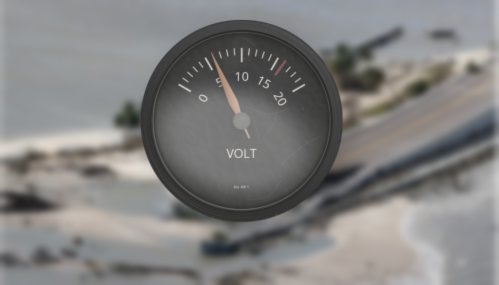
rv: V 6
